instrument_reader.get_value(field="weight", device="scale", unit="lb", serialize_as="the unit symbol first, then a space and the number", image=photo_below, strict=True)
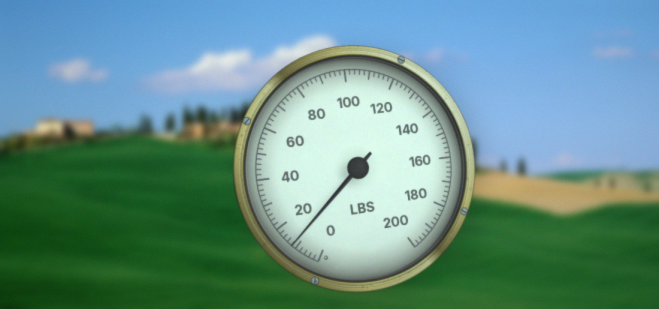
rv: lb 12
